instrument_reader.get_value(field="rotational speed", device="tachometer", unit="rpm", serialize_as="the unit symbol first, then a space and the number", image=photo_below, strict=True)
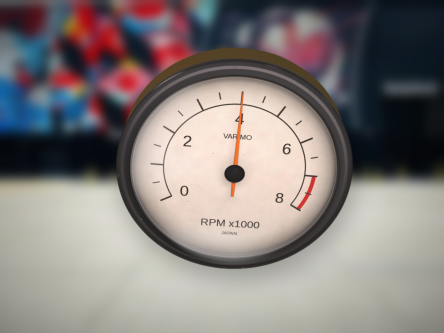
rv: rpm 4000
